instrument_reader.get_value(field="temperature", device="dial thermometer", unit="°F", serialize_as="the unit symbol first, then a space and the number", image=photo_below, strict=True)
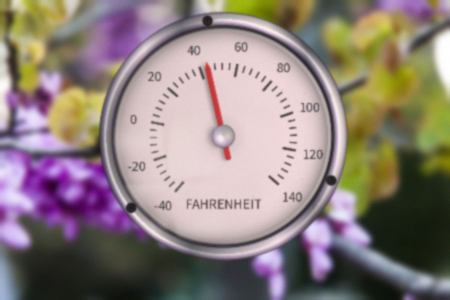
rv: °F 44
